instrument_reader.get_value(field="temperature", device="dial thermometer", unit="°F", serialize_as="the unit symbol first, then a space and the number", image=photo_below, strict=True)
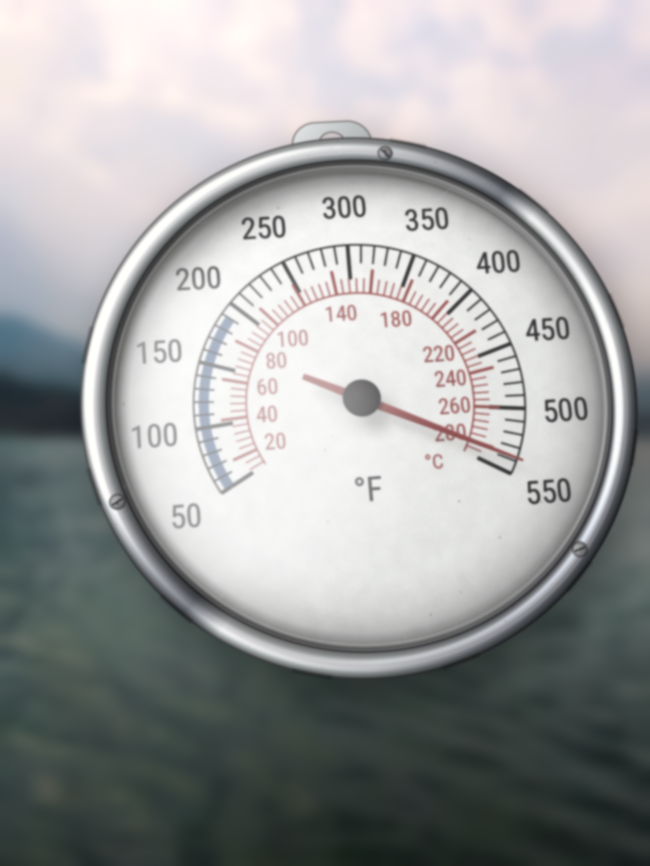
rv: °F 540
